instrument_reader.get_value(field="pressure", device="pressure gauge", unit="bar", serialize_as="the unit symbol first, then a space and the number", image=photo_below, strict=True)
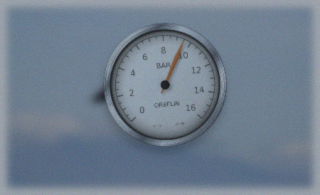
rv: bar 9.5
